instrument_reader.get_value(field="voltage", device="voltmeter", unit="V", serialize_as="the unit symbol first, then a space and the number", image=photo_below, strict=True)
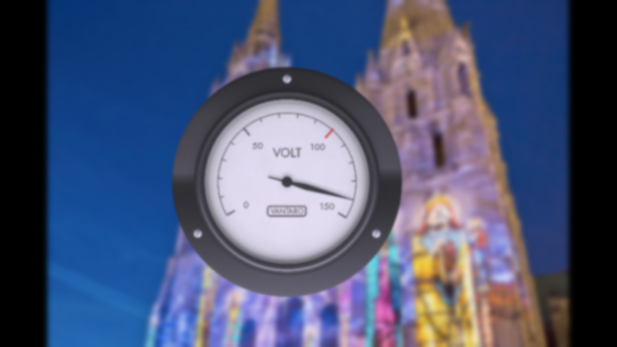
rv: V 140
